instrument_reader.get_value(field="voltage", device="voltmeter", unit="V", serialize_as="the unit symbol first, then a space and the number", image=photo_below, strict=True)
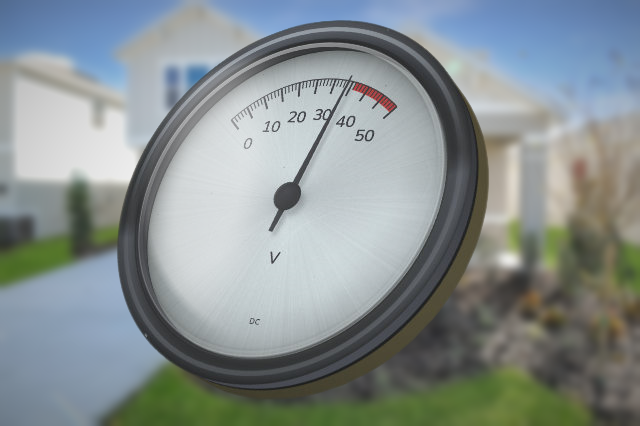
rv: V 35
